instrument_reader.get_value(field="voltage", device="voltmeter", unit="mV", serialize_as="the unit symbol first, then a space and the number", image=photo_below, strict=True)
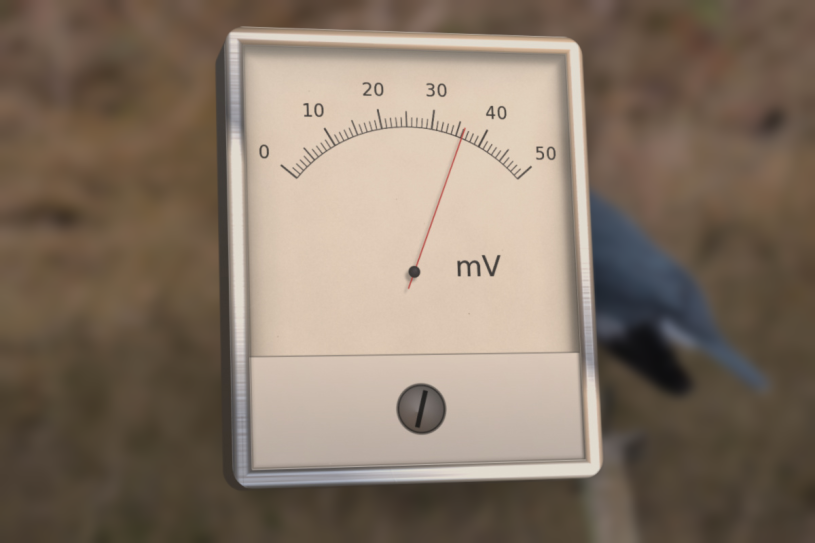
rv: mV 36
